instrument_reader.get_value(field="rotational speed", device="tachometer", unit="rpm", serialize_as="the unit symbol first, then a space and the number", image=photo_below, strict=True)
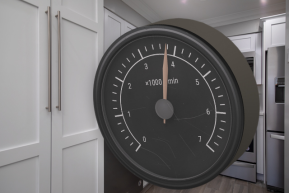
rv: rpm 3800
